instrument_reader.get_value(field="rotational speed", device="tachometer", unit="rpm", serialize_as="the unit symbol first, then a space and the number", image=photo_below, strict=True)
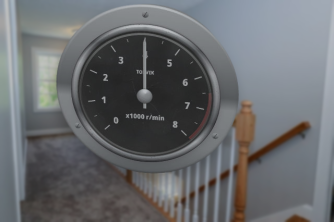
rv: rpm 4000
